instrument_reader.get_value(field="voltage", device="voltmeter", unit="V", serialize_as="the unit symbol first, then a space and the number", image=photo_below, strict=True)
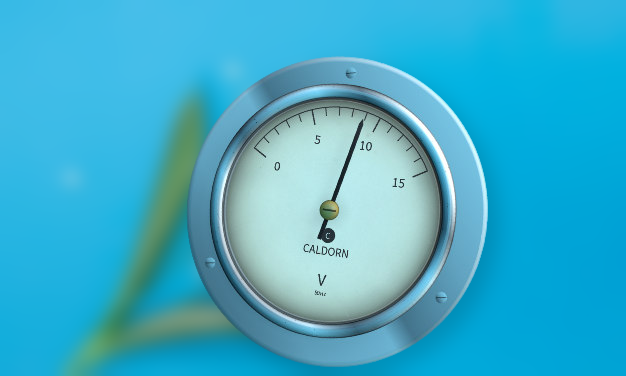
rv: V 9
